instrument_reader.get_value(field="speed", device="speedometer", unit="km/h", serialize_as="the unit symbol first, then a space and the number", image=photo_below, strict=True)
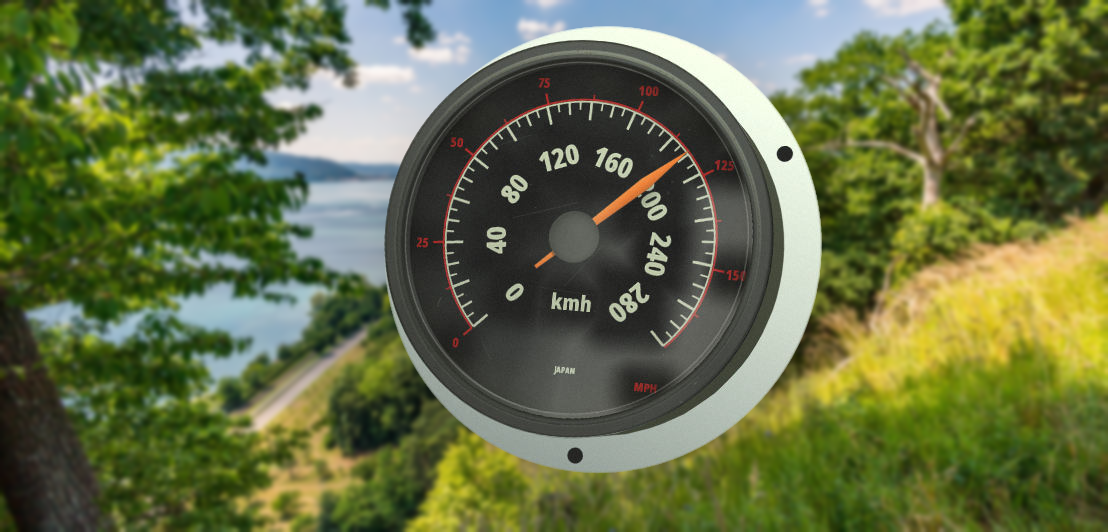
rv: km/h 190
